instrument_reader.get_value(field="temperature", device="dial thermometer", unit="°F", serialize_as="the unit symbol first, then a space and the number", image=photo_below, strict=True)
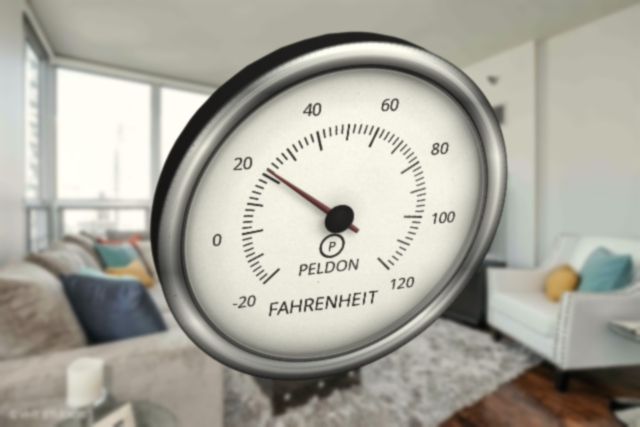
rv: °F 22
